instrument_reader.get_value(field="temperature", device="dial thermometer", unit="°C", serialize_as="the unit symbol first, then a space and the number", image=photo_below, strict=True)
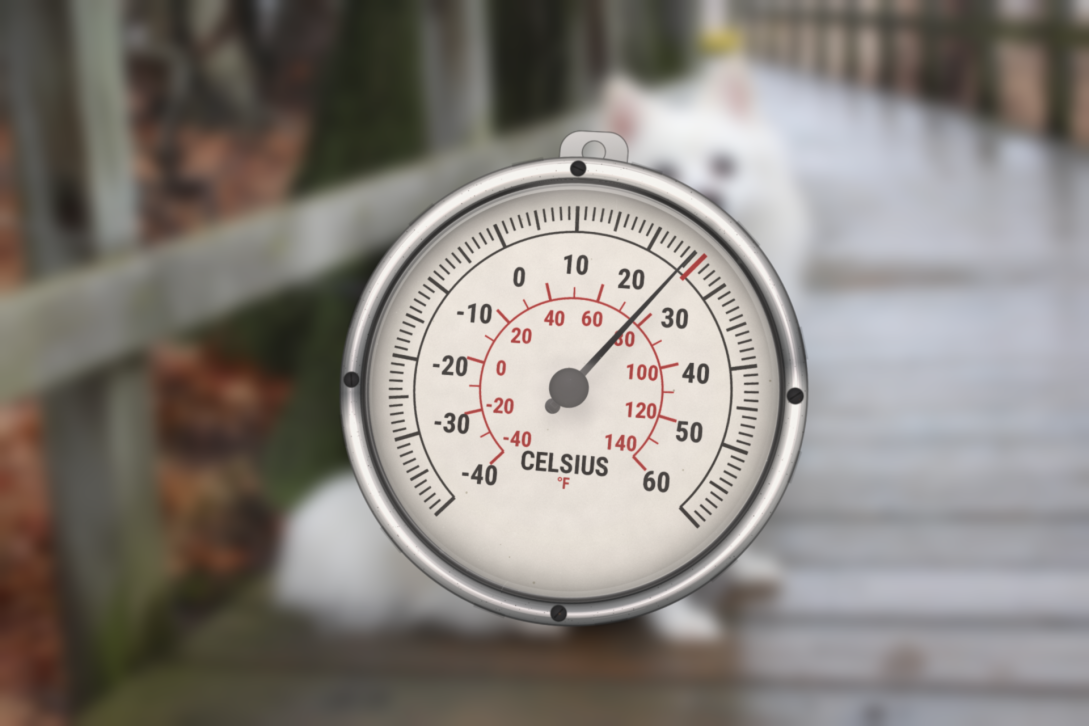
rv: °C 25
